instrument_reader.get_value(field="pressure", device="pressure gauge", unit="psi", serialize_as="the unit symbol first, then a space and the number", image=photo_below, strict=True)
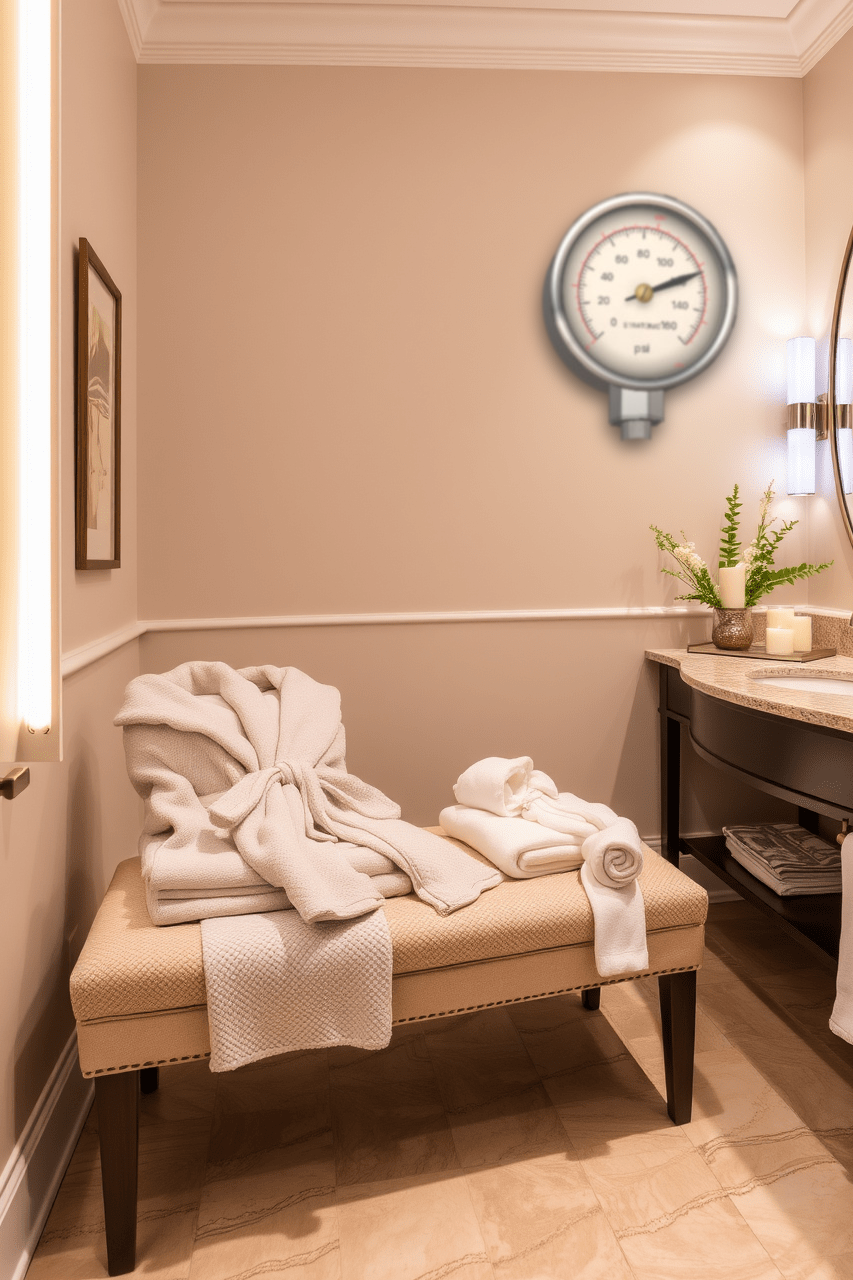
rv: psi 120
